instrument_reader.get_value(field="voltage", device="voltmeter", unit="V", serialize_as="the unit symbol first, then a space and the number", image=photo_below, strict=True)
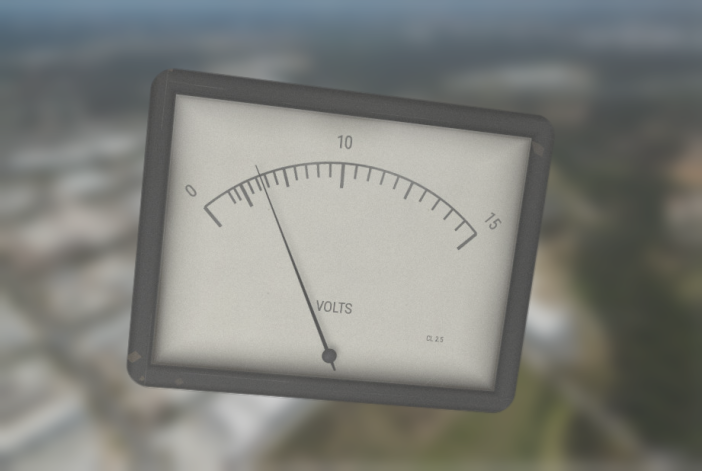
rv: V 6.25
